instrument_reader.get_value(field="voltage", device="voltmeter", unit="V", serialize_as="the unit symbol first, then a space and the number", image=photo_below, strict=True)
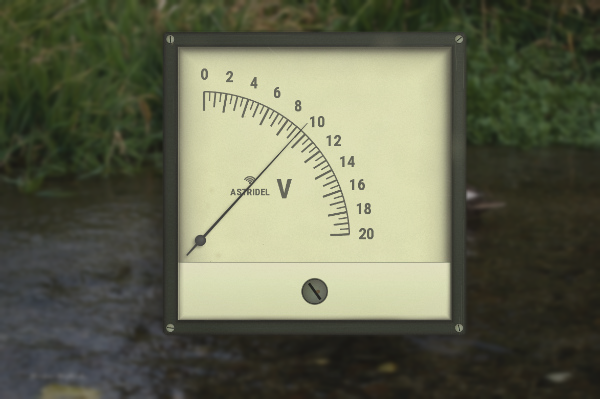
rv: V 9.5
